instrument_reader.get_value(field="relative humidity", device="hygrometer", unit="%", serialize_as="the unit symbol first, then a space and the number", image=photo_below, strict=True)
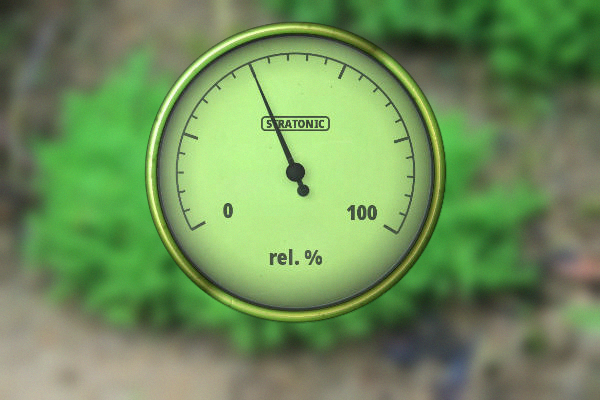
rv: % 40
